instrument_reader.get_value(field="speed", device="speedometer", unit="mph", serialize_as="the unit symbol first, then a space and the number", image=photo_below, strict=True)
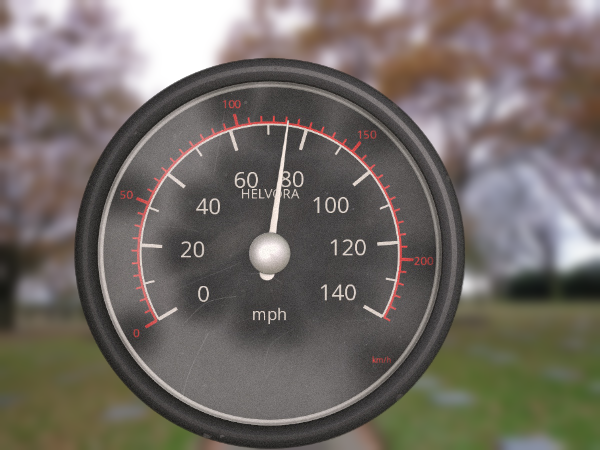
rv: mph 75
